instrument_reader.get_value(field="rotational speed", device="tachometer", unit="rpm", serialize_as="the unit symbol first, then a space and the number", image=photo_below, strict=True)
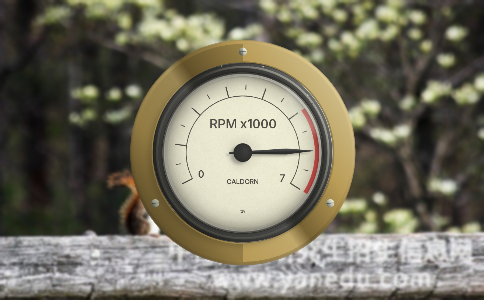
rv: rpm 6000
